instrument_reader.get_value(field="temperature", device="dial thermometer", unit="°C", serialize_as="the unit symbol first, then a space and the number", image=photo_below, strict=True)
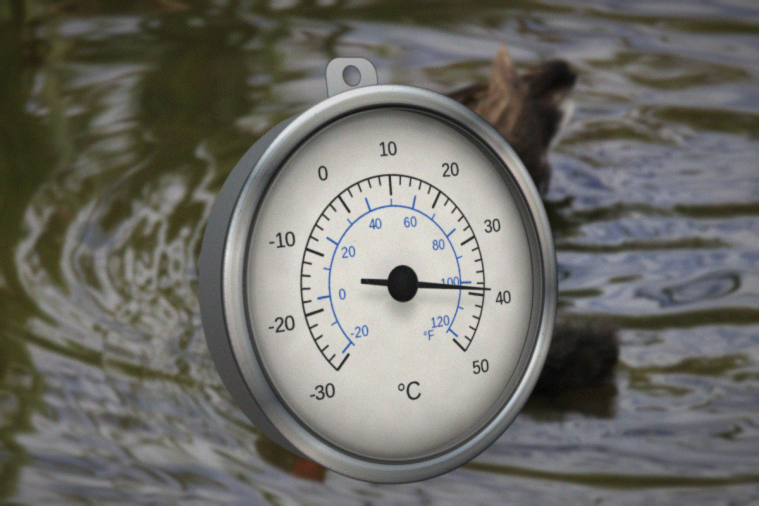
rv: °C 39
